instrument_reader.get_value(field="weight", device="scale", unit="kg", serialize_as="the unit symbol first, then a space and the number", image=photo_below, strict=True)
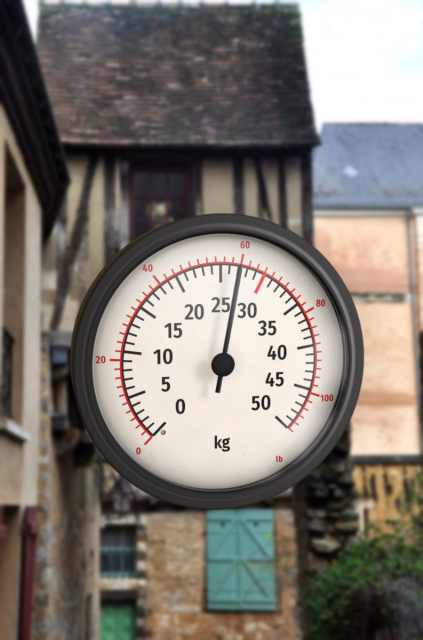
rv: kg 27
